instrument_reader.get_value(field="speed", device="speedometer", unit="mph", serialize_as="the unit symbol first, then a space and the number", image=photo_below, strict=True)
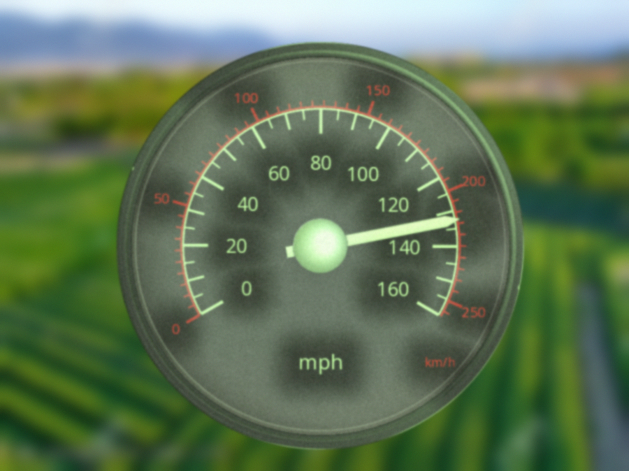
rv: mph 132.5
